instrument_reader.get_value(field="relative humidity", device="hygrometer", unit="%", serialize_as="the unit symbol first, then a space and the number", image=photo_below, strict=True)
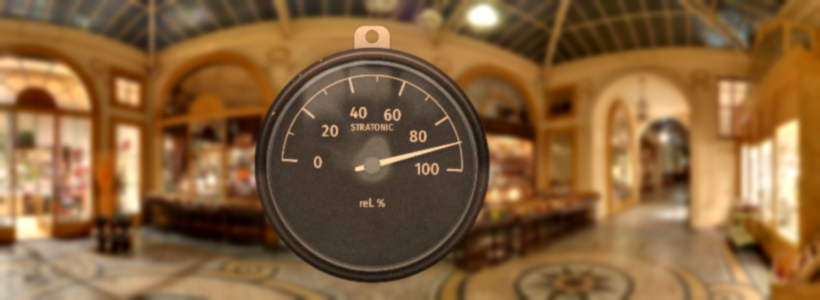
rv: % 90
